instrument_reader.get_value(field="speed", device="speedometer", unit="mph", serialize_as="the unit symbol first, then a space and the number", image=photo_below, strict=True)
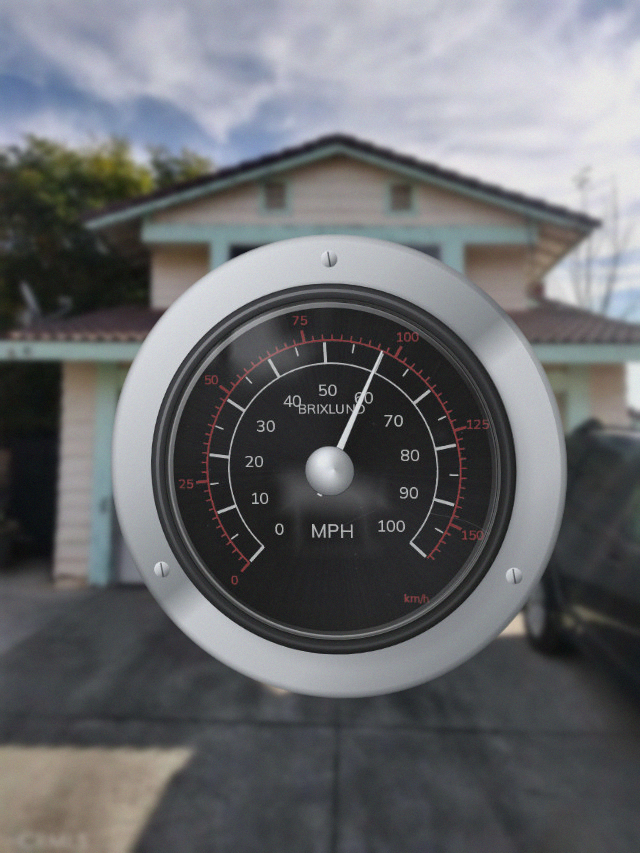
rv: mph 60
